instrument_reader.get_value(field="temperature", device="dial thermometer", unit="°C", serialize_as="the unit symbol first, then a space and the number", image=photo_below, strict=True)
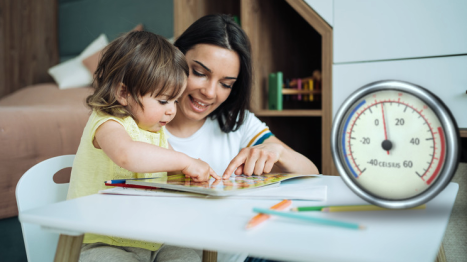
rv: °C 8
